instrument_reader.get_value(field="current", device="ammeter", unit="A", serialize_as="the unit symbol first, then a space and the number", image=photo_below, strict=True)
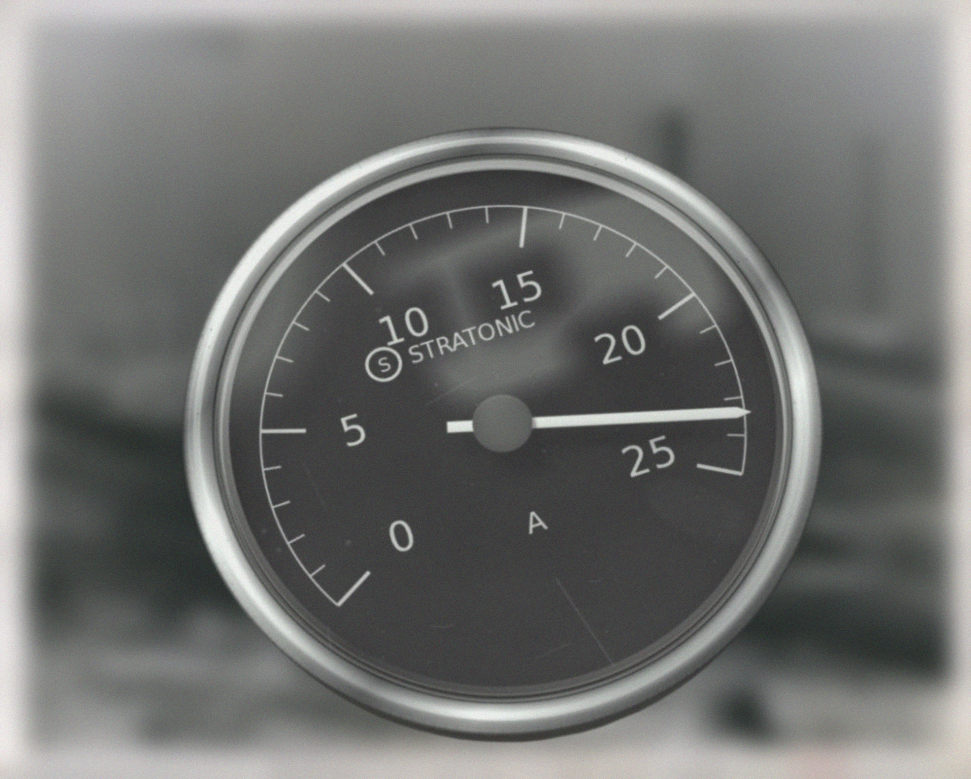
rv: A 23.5
